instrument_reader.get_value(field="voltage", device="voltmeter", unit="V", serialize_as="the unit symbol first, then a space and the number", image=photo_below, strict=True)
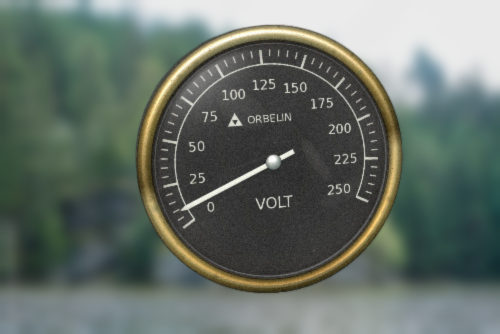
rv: V 10
